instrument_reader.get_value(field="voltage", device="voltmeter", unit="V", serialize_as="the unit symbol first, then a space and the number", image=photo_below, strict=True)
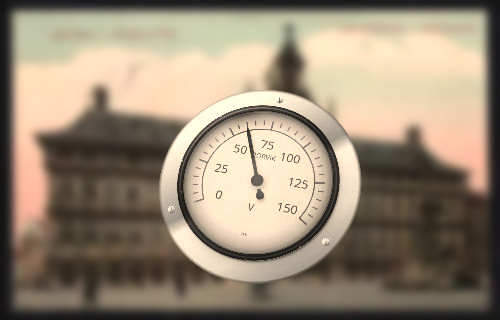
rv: V 60
